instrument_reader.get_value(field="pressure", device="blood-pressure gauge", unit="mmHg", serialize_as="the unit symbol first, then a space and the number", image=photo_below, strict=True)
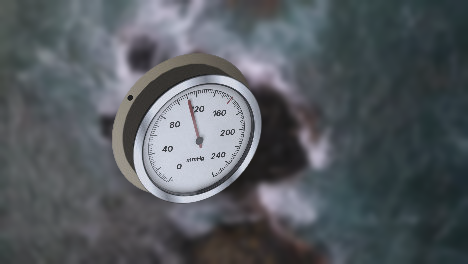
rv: mmHg 110
